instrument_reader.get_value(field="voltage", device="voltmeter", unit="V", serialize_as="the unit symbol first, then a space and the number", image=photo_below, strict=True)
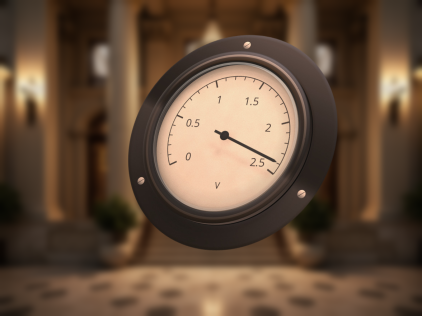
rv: V 2.4
